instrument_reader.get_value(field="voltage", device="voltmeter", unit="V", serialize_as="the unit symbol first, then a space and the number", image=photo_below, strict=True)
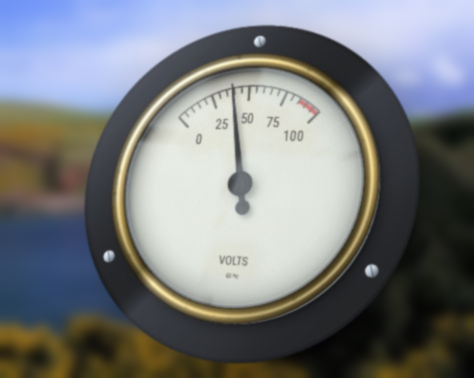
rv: V 40
